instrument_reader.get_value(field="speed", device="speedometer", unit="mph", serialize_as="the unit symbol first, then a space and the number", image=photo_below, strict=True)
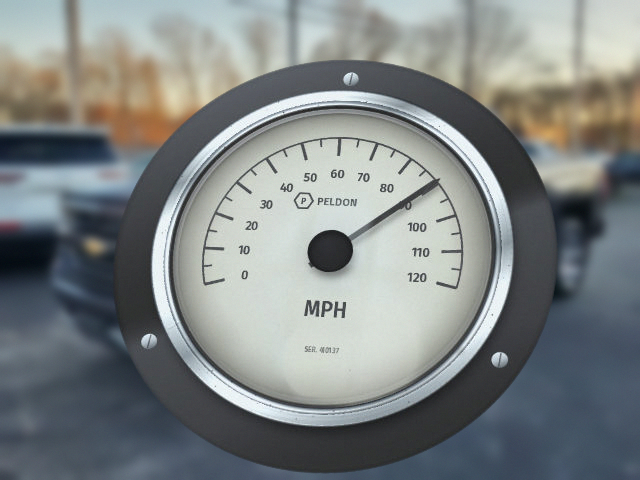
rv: mph 90
